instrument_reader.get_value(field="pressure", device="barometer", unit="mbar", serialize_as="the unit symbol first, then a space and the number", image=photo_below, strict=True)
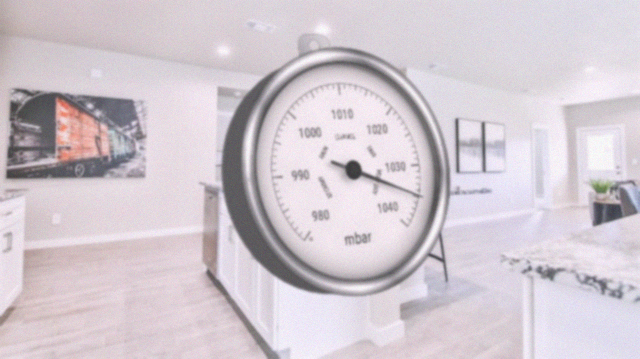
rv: mbar 1035
